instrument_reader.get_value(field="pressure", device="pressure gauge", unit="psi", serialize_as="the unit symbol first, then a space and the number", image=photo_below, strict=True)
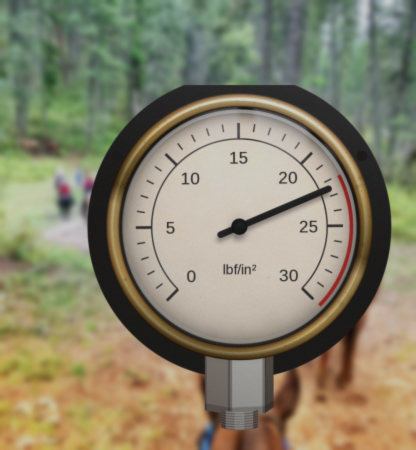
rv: psi 22.5
